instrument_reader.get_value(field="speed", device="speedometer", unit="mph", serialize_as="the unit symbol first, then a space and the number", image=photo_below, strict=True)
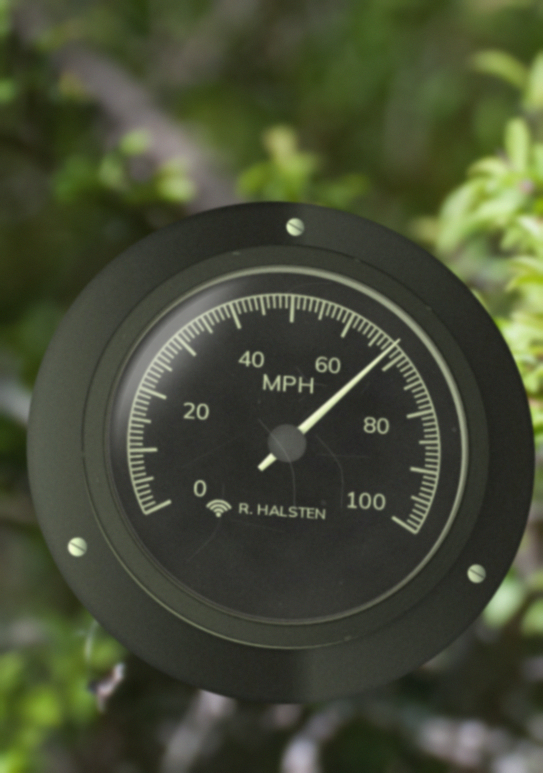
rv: mph 68
